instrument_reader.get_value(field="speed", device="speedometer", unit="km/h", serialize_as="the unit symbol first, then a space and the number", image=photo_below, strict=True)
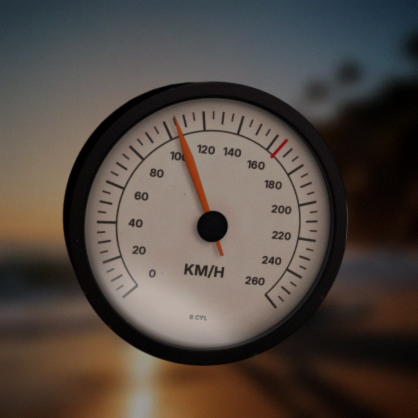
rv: km/h 105
